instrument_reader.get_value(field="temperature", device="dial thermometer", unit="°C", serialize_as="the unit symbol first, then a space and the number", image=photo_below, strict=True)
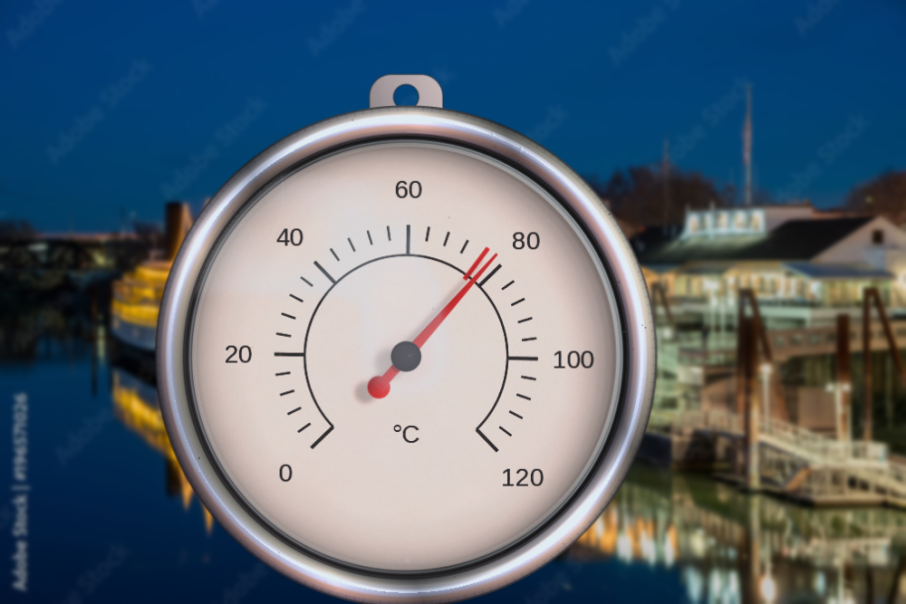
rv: °C 78
